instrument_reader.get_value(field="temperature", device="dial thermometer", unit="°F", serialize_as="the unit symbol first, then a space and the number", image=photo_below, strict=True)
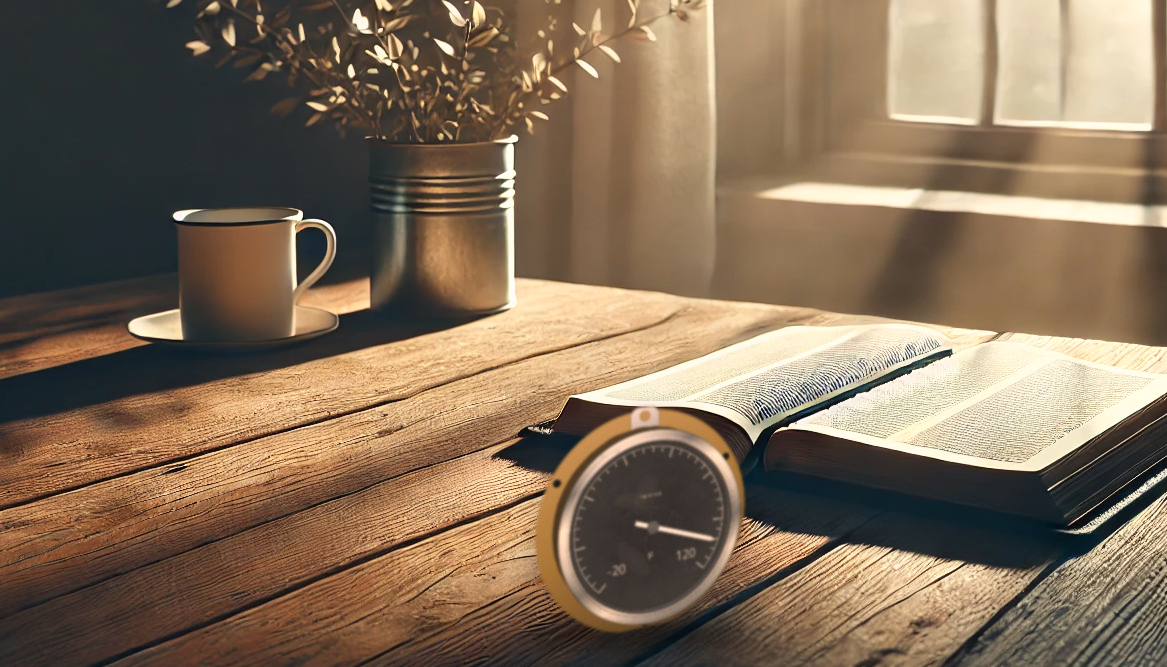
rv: °F 108
